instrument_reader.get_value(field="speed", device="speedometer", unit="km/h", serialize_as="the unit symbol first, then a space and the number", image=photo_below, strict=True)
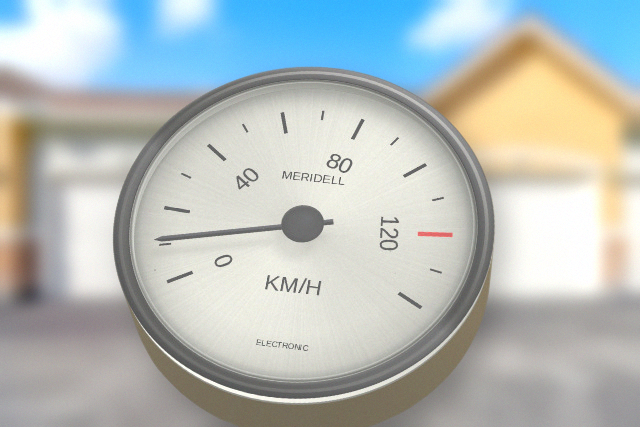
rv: km/h 10
